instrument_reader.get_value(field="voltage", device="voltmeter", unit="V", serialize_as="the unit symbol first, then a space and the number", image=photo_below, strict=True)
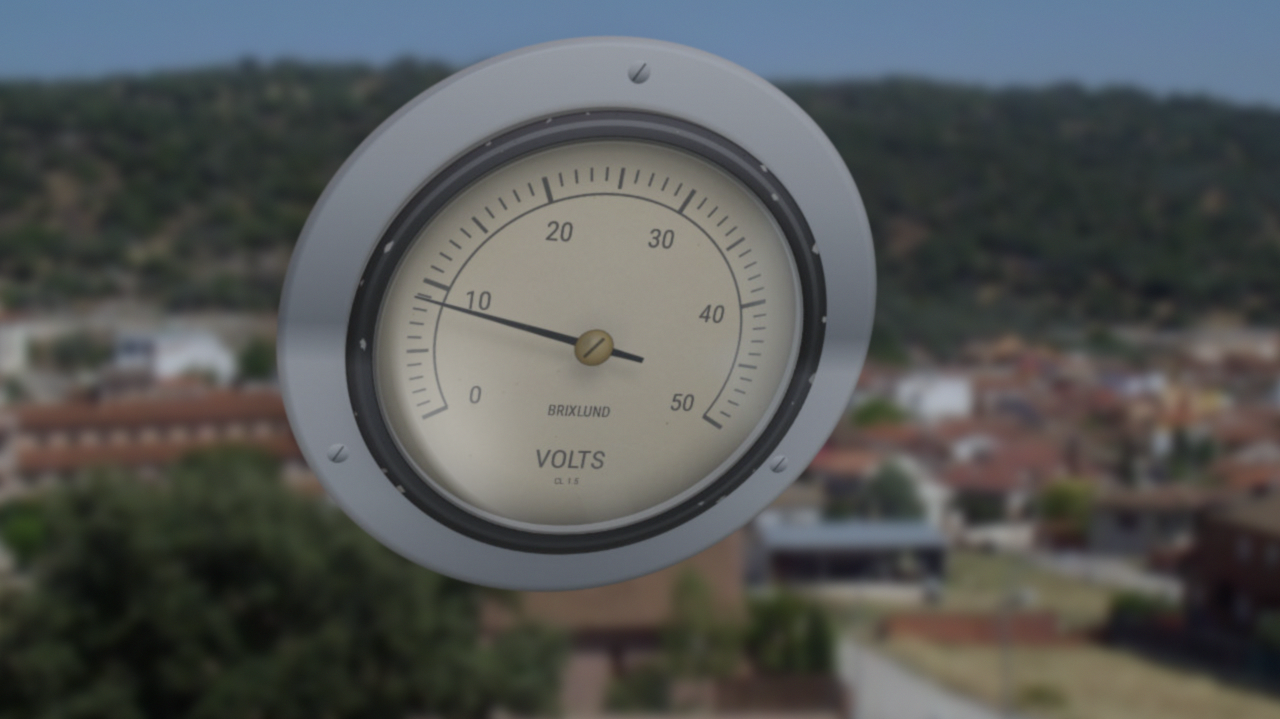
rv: V 9
